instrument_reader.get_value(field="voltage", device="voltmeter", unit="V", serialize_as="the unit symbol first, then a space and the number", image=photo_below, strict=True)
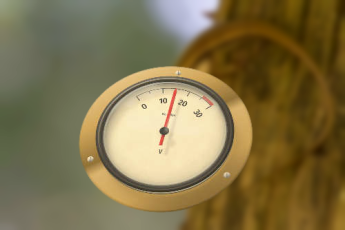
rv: V 15
